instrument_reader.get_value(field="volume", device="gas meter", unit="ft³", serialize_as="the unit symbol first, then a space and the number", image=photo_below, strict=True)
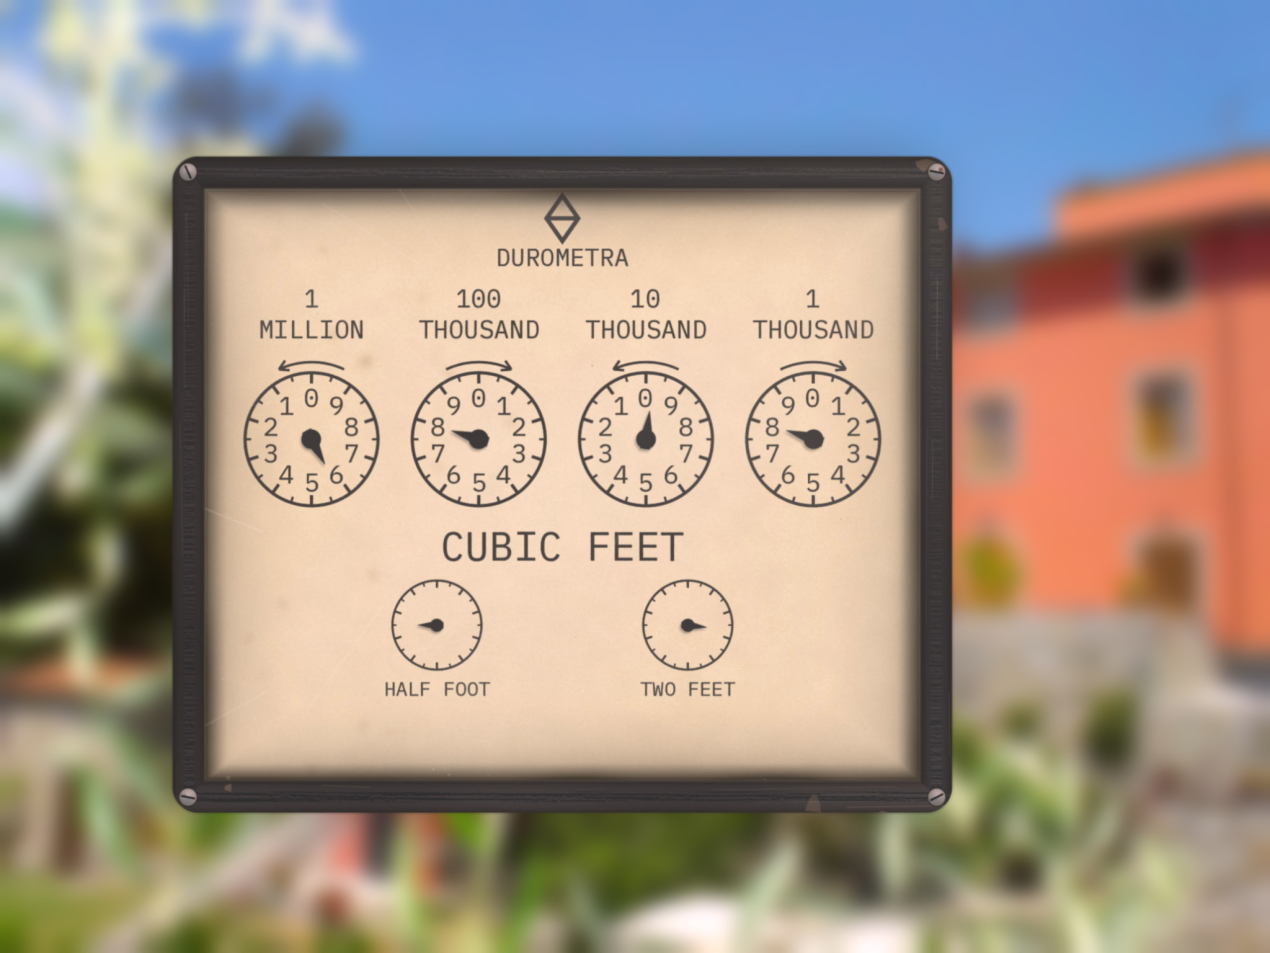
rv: ft³ 579800
